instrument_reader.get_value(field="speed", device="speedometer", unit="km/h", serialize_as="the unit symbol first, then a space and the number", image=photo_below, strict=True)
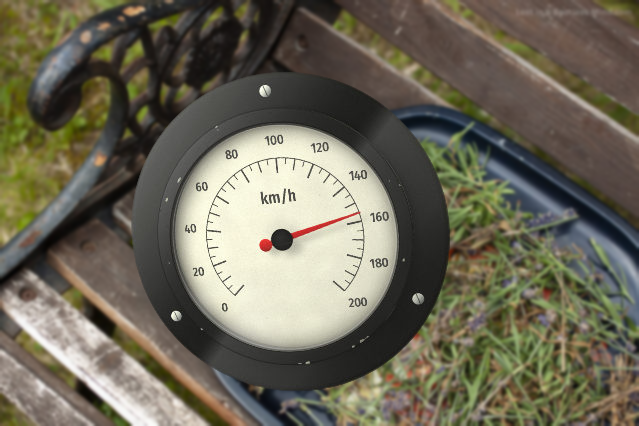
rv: km/h 155
